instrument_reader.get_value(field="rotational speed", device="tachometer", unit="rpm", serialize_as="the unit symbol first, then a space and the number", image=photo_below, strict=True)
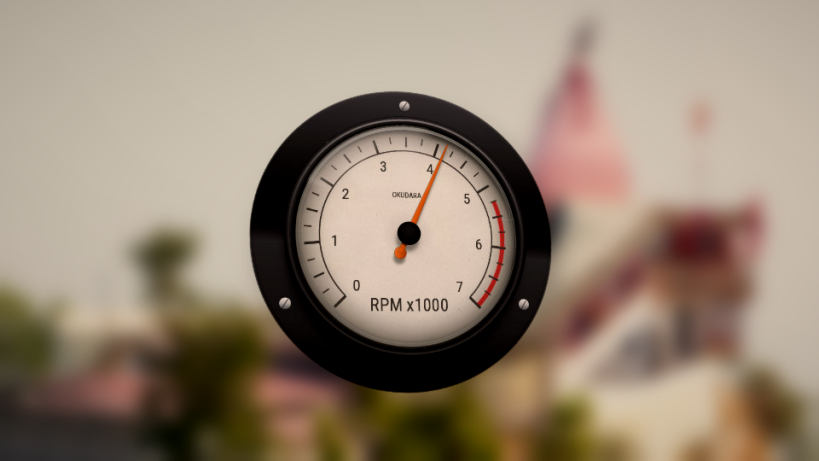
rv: rpm 4125
